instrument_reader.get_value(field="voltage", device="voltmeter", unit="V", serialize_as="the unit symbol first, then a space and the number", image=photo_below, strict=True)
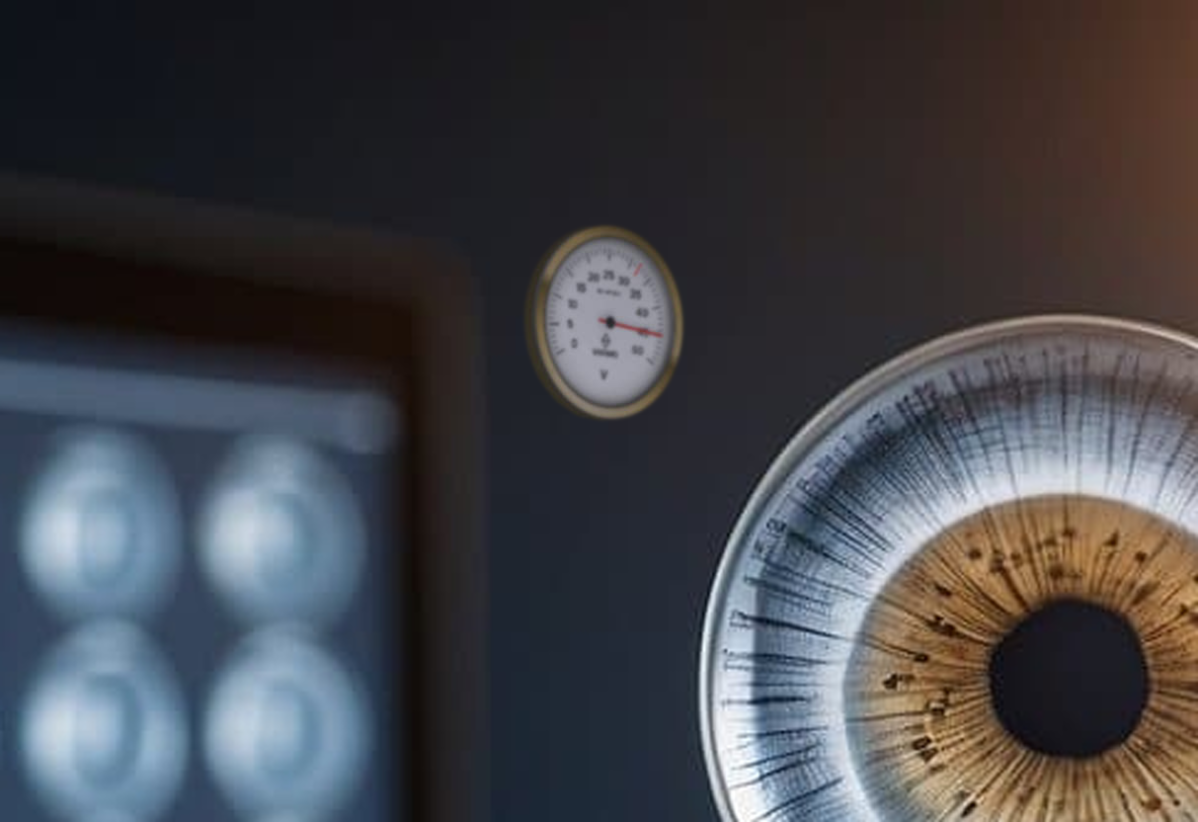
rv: V 45
